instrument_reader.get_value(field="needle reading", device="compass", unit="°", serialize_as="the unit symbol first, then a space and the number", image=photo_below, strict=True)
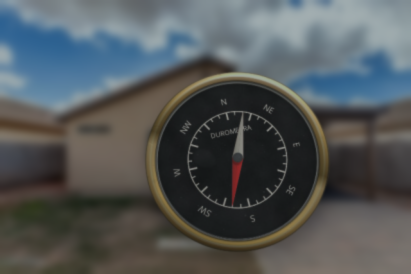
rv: ° 200
